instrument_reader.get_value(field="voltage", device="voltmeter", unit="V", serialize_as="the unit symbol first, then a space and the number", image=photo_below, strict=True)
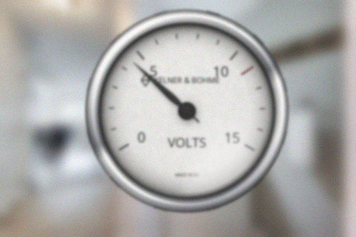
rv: V 4.5
